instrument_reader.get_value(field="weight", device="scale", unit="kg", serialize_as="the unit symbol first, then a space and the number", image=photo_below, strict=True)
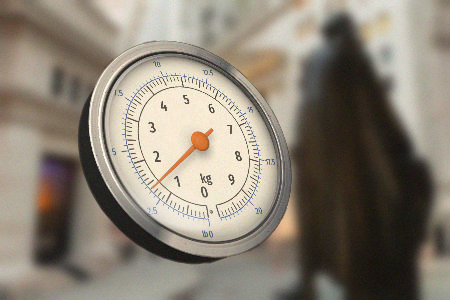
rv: kg 1.4
